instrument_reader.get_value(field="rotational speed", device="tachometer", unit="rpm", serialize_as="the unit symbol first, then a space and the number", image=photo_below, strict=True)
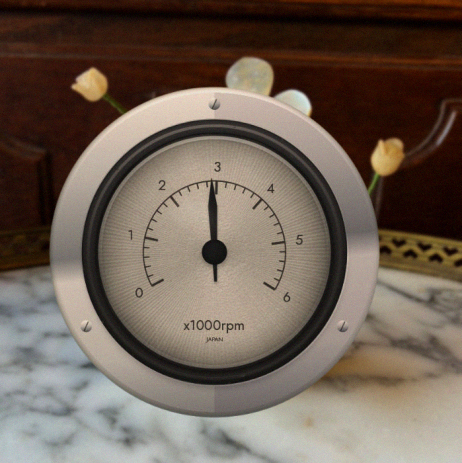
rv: rpm 2900
